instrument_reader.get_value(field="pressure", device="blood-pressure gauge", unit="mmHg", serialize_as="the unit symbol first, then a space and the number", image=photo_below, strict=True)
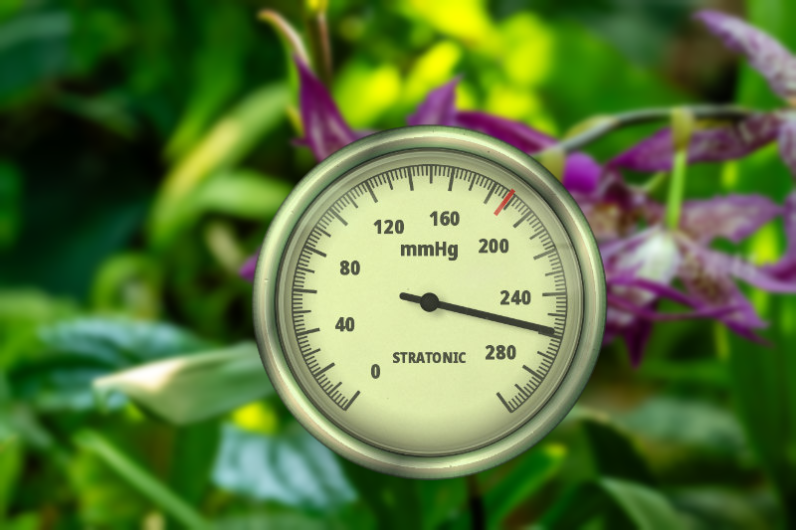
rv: mmHg 258
